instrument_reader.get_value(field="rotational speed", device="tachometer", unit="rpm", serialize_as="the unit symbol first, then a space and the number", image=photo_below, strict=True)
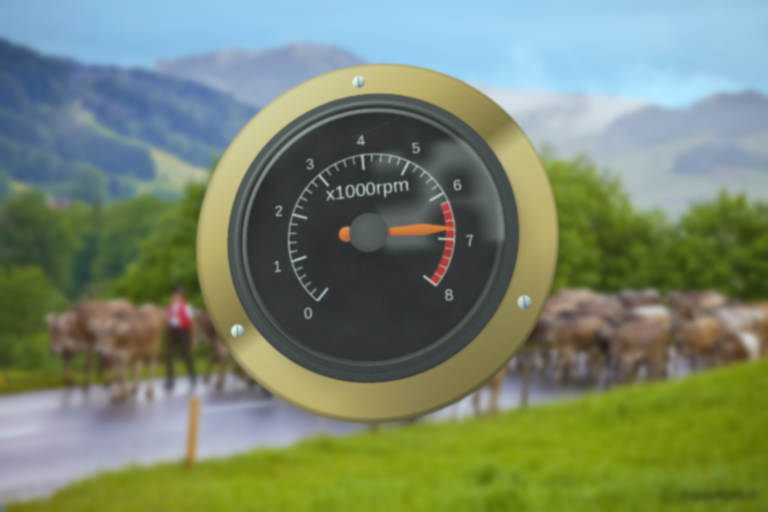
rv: rpm 6800
